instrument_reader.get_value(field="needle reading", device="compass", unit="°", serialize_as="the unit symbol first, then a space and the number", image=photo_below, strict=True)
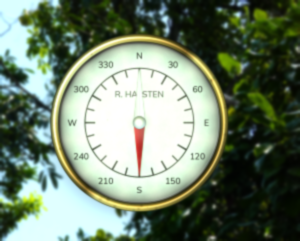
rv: ° 180
